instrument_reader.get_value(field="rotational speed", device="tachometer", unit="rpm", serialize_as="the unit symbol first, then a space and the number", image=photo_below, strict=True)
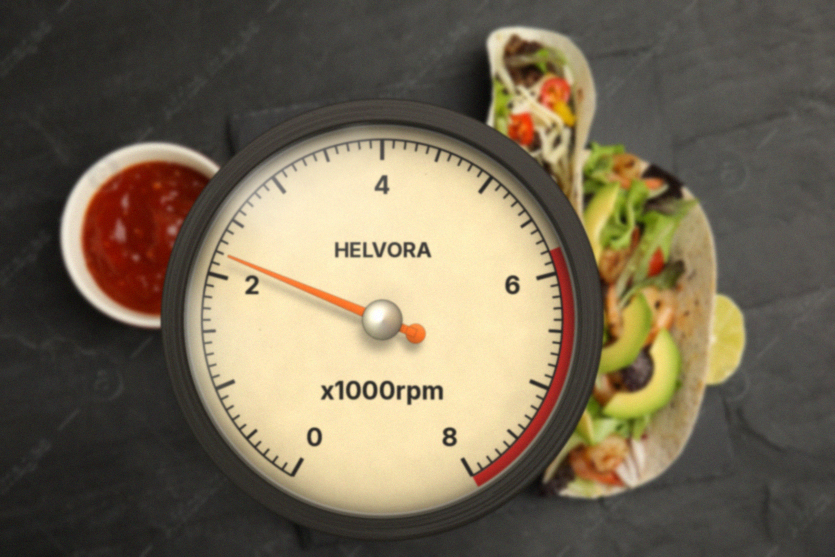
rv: rpm 2200
